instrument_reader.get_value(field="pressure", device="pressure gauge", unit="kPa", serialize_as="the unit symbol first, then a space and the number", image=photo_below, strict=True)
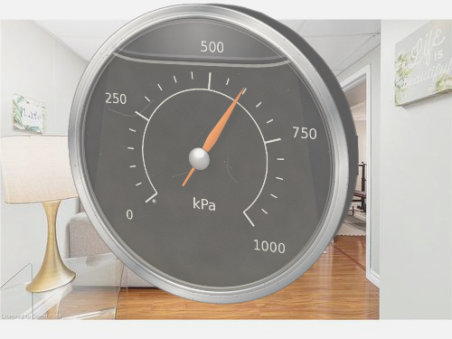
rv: kPa 600
